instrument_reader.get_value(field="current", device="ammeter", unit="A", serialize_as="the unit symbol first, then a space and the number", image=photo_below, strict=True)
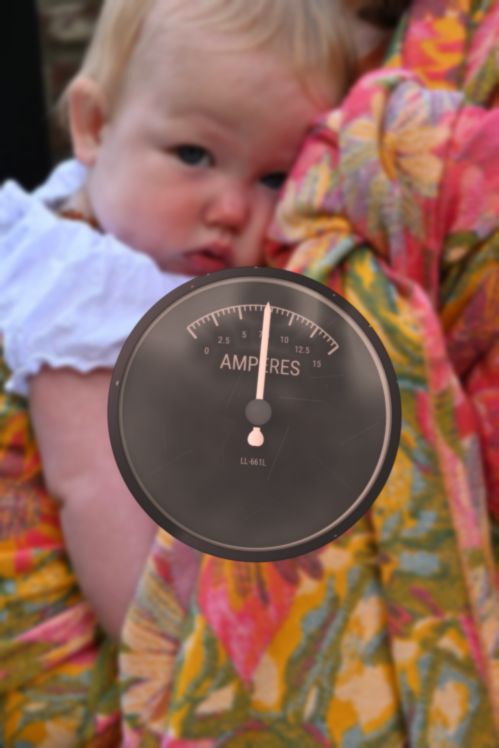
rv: A 7.5
